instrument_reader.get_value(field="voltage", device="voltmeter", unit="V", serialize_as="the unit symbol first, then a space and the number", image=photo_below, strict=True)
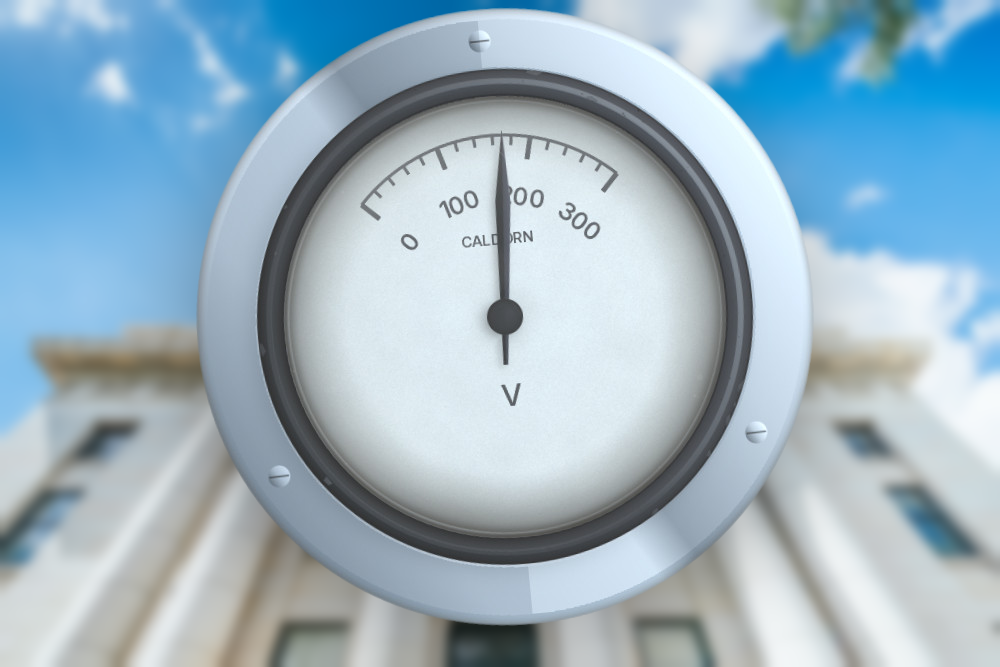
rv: V 170
